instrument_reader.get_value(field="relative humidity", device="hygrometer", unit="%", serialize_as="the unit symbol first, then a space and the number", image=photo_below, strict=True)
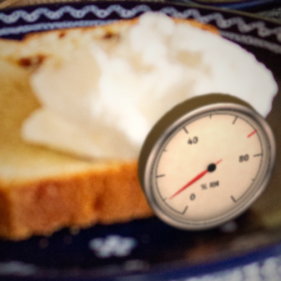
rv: % 10
